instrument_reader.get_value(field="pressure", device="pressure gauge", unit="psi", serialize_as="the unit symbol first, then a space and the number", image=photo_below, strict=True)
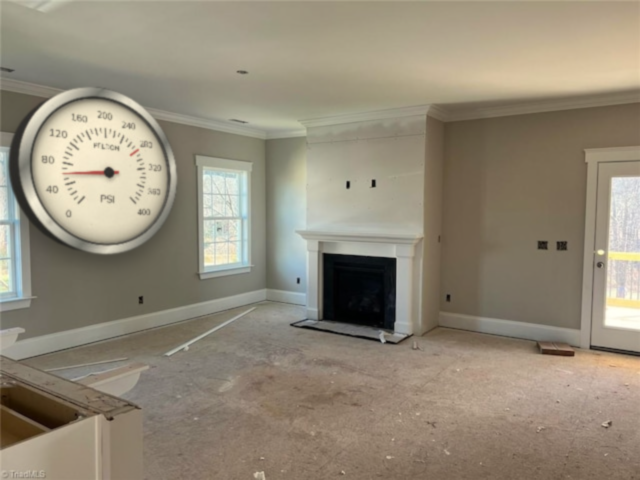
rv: psi 60
